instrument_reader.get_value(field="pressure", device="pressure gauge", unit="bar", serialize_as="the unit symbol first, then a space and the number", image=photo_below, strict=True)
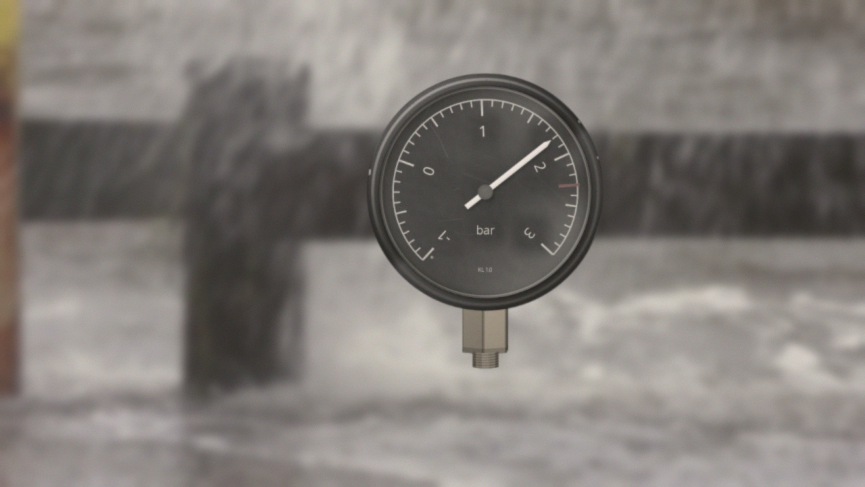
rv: bar 1.8
